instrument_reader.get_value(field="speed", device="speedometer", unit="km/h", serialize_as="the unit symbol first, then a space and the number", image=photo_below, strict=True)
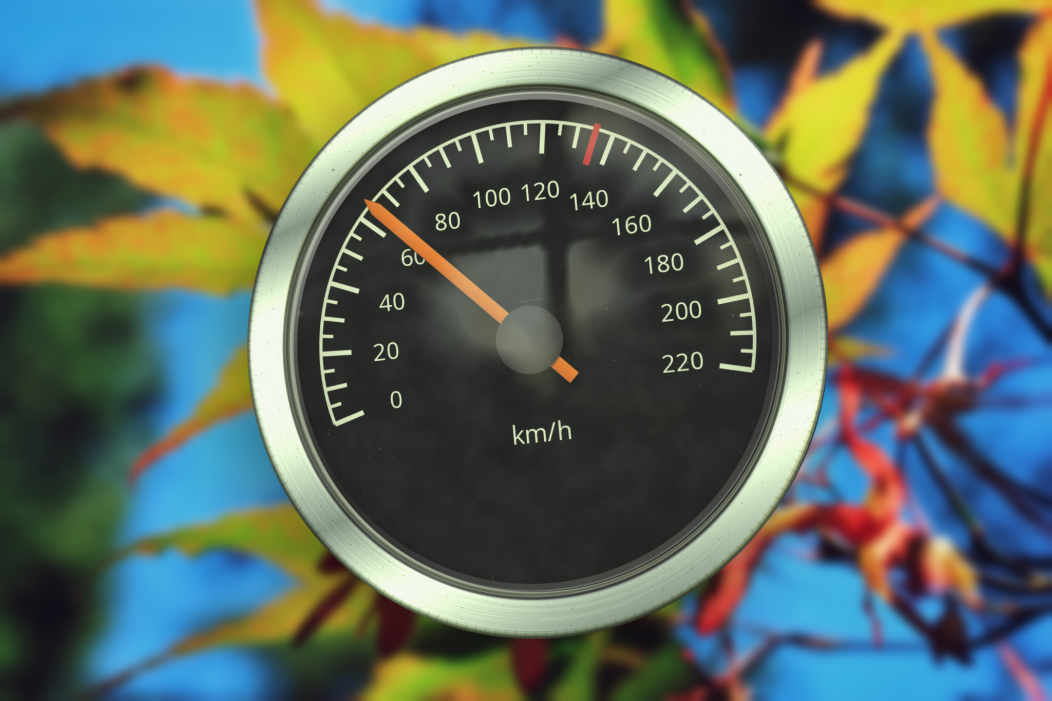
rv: km/h 65
